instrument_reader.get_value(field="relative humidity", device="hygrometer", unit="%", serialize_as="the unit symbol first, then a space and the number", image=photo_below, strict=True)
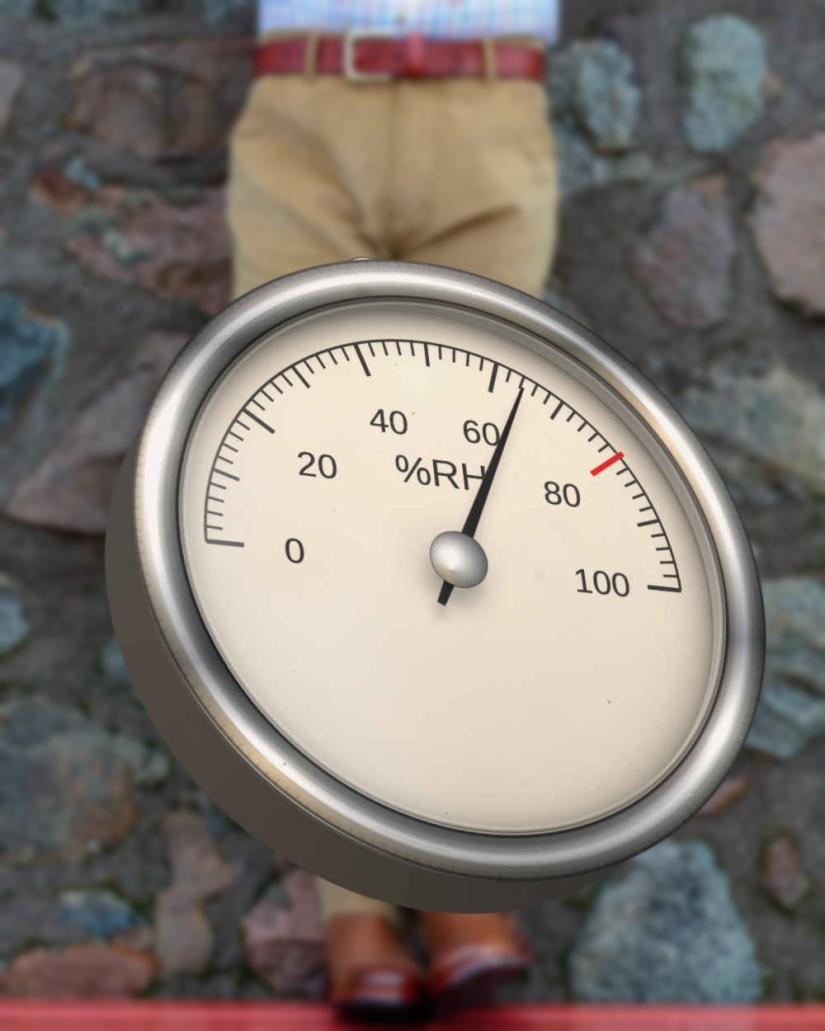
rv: % 64
